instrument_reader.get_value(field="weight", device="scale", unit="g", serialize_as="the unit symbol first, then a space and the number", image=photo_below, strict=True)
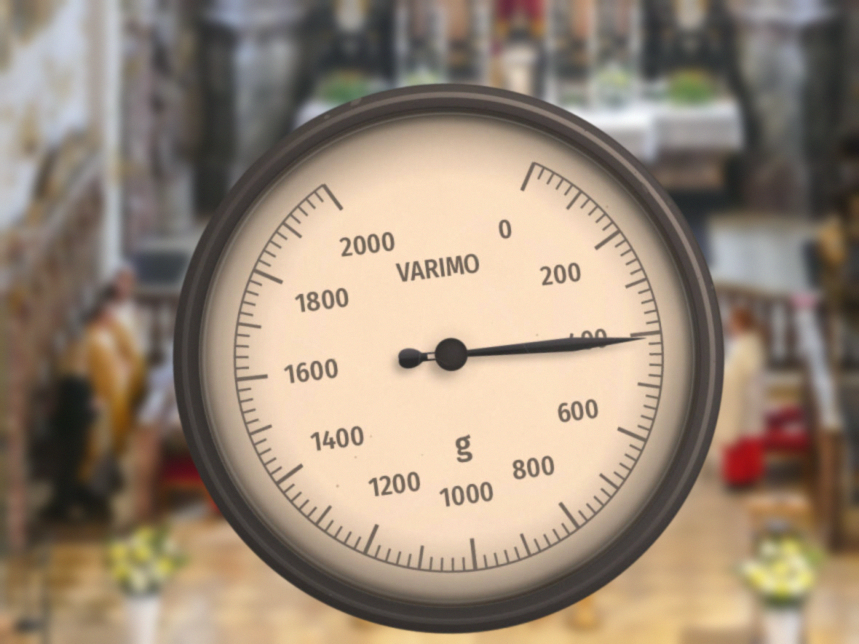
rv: g 410
